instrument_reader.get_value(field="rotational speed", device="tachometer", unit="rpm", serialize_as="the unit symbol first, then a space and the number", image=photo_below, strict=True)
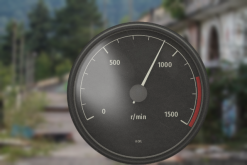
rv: rpm 900
